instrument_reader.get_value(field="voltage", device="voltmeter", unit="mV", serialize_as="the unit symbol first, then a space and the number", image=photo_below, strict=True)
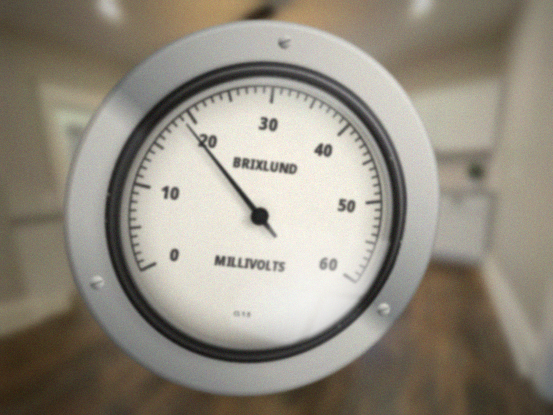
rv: mV 19
